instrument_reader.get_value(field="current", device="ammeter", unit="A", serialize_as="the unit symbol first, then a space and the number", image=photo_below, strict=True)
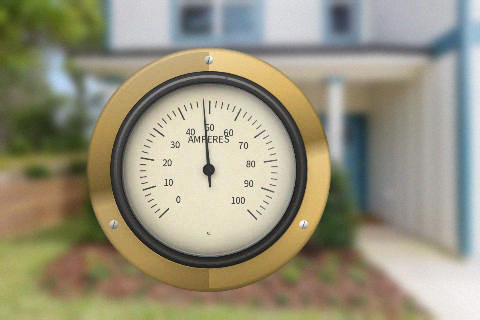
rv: A 48
